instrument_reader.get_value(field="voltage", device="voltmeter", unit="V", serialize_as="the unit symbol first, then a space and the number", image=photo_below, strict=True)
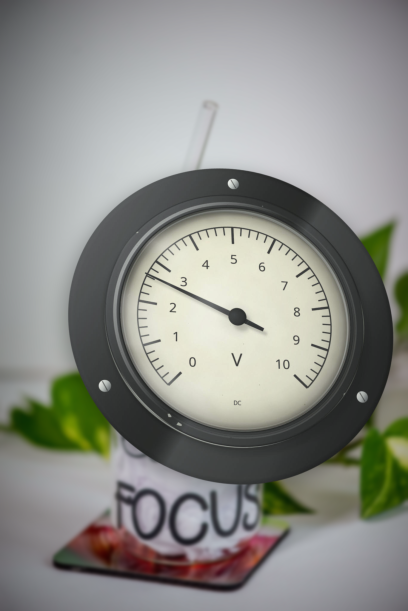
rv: V 2.6
